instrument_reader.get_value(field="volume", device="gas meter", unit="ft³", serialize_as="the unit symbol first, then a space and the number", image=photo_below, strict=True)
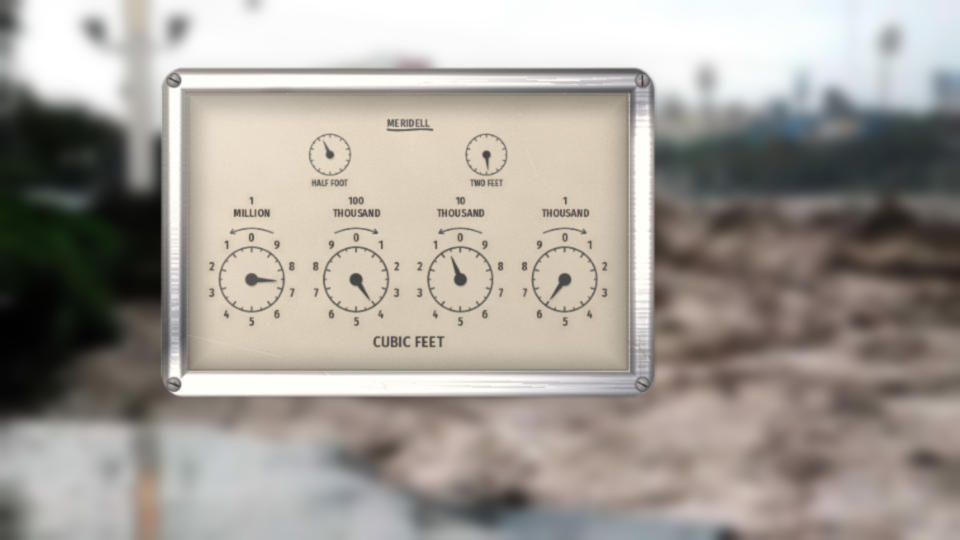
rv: ft³ 740600
